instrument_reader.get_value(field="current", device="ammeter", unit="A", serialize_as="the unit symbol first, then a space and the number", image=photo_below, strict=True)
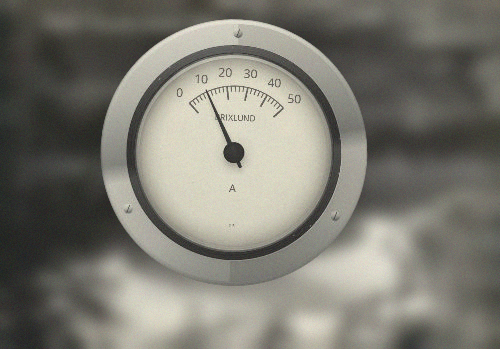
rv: A 10
